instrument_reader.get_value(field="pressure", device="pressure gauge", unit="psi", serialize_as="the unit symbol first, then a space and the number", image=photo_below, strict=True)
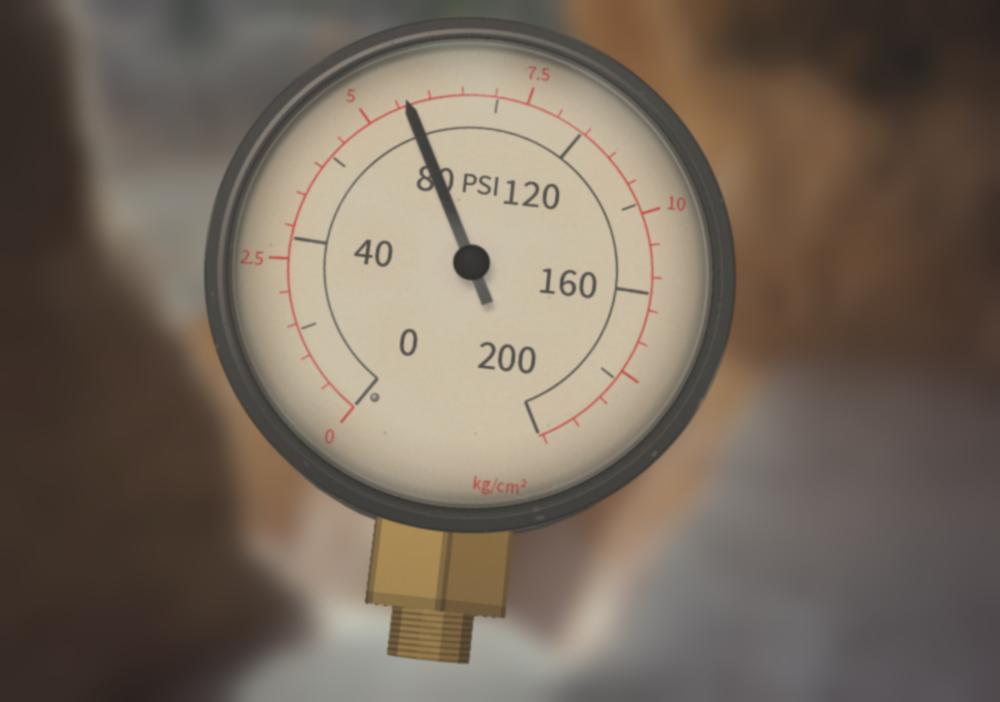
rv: psi 80
